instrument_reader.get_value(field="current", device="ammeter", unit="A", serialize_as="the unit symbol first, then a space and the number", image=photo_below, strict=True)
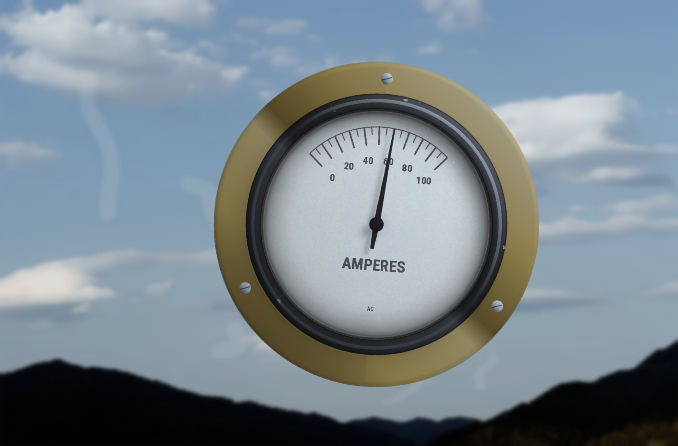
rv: A 60
